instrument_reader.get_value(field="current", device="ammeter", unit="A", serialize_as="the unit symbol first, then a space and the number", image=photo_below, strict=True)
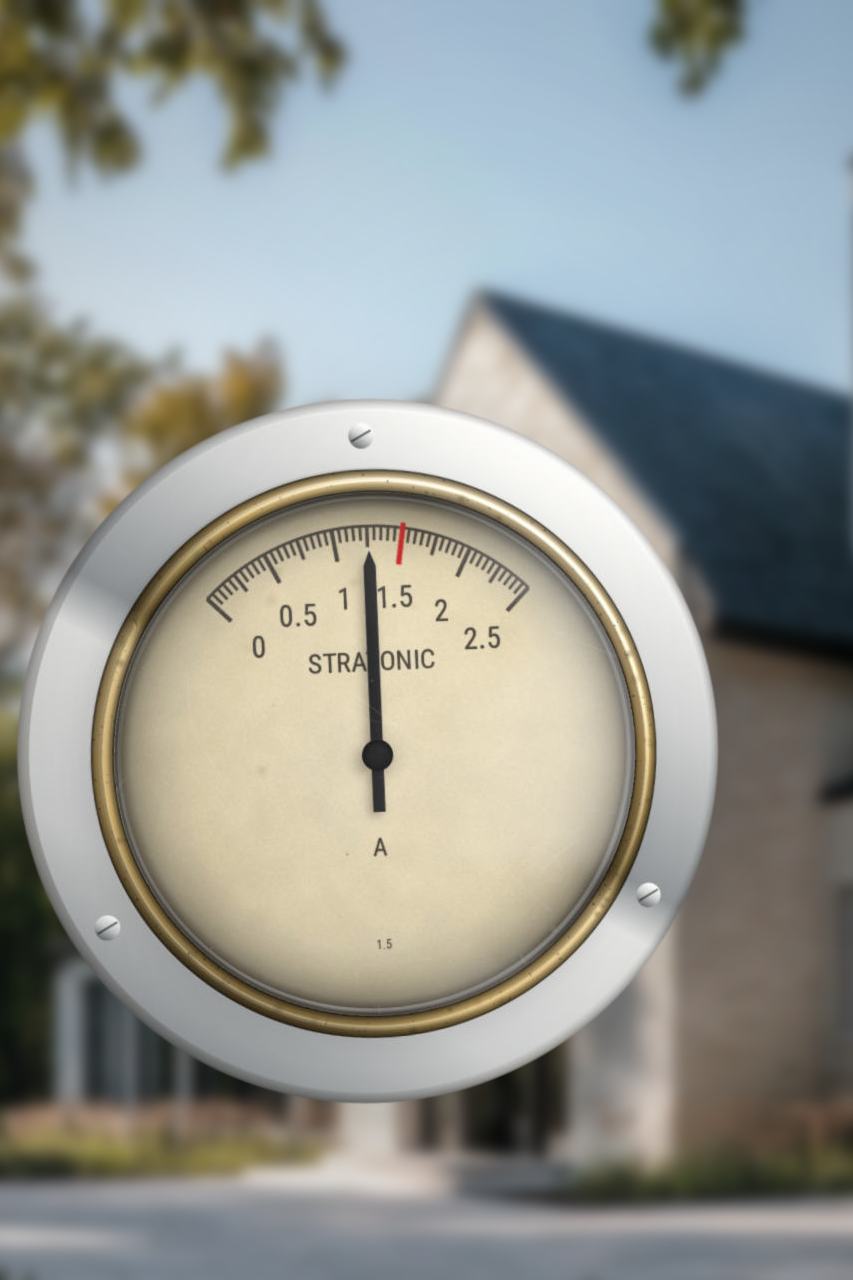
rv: A 1.25
